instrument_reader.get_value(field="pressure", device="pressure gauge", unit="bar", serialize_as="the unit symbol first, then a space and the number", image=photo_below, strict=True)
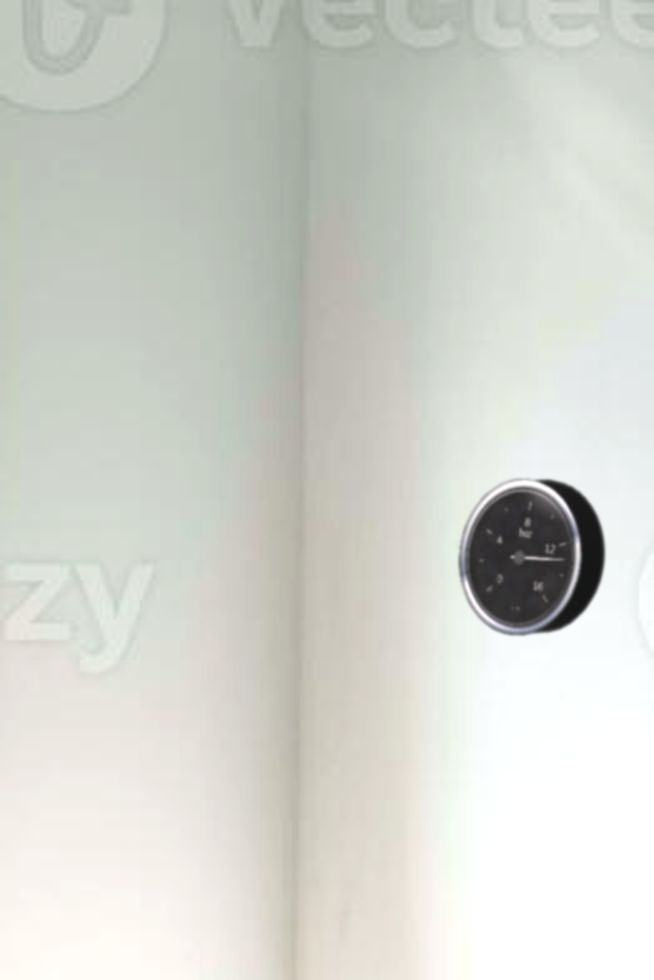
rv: bar 13
